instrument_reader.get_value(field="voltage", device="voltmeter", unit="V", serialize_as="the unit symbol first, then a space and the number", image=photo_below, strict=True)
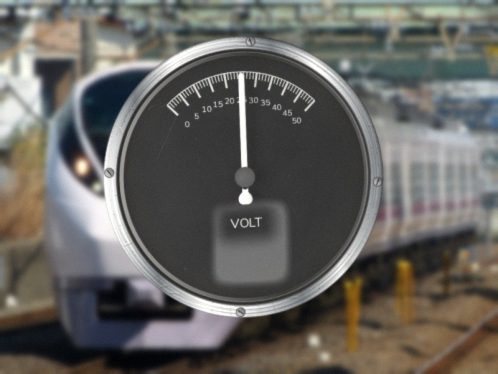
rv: V 25
